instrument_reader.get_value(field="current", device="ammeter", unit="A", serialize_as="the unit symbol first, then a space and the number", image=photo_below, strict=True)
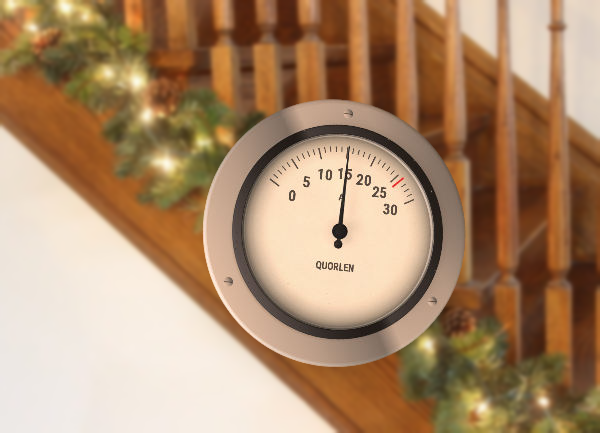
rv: A 15
